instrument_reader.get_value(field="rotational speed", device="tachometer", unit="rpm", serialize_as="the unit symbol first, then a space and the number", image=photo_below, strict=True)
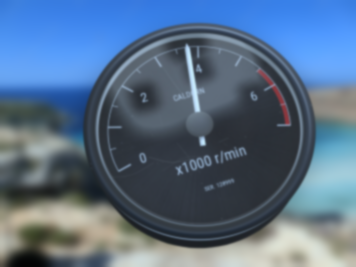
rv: rpm 3750
